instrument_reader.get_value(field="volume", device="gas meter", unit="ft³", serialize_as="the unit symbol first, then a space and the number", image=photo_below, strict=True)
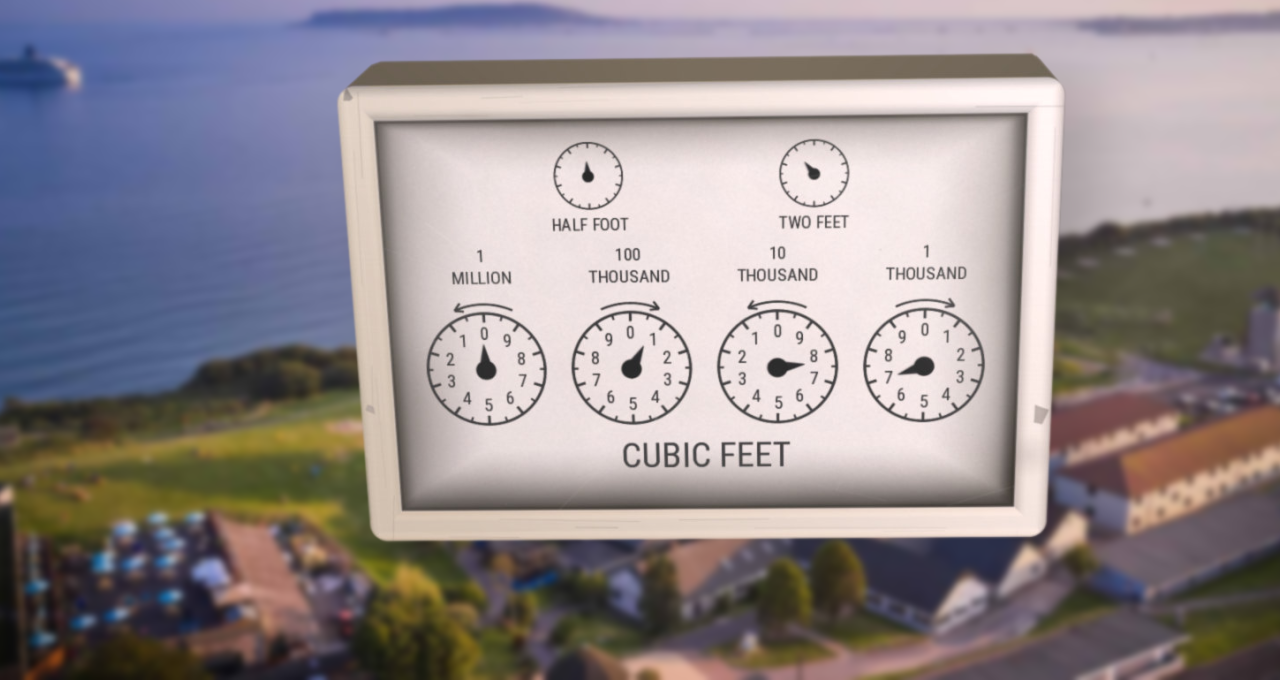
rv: ft³ 7700
